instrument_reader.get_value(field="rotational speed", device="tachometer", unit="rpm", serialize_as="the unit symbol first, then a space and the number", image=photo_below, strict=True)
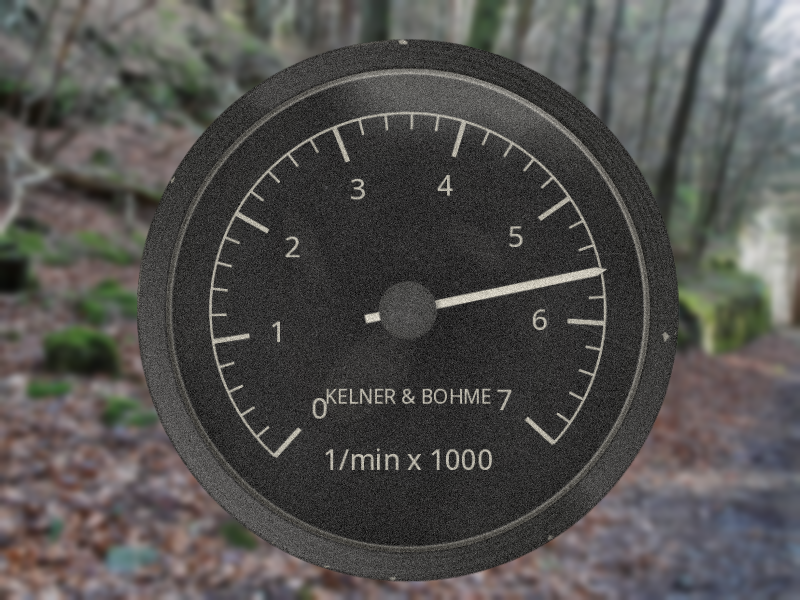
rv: rpm 5600
